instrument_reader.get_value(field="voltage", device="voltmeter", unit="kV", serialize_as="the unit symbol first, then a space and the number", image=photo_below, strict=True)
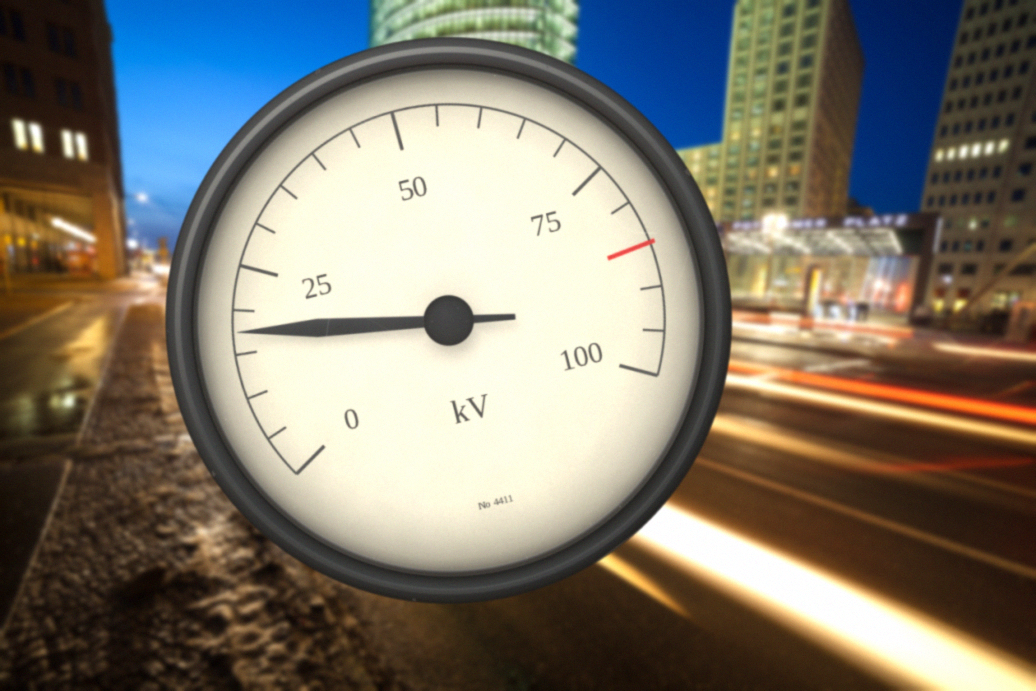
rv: kV 17.5
